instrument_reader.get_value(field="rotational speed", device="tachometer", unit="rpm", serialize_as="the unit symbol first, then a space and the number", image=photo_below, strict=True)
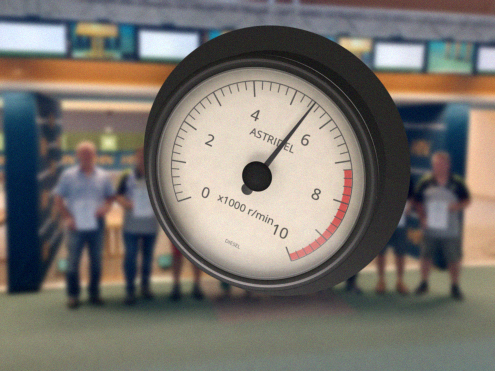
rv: rpm 5500
